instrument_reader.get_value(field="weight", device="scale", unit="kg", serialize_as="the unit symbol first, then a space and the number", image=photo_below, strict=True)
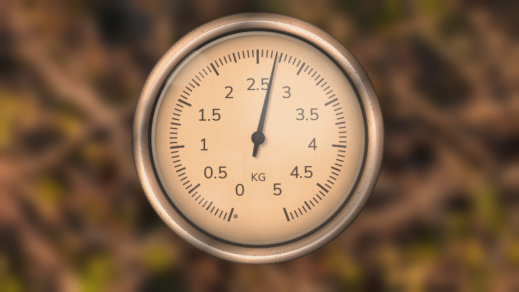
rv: kg 2.7
